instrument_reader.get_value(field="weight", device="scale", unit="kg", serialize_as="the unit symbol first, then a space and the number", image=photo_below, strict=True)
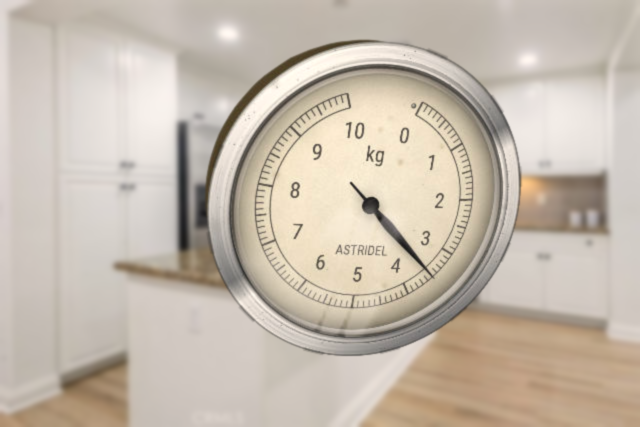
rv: kg 3.5
